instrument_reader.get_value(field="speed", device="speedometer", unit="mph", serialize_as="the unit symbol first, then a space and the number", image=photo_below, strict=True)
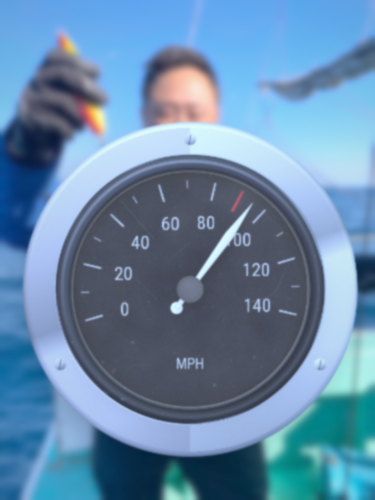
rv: mph 95
